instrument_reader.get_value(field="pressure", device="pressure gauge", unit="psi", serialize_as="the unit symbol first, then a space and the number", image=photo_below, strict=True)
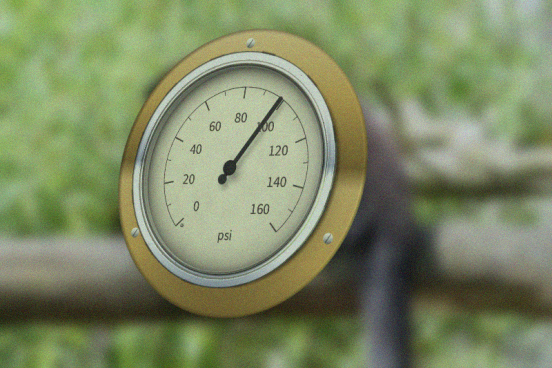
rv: psi 100
